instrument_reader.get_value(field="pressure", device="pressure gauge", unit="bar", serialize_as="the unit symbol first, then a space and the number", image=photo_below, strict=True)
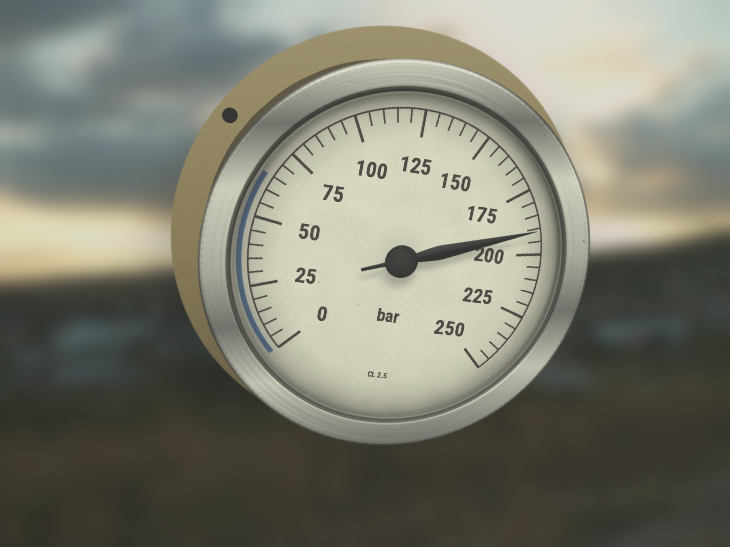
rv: bar 190
